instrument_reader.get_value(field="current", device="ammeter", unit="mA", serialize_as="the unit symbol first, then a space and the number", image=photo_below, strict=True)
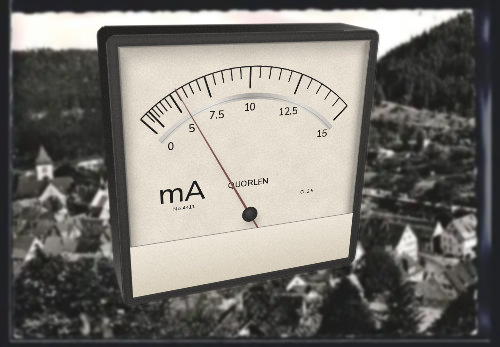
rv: mA 5.5
